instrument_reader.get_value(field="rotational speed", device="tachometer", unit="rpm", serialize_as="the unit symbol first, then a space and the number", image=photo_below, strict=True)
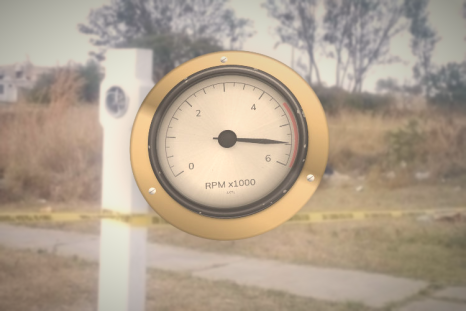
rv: rpm 5500
